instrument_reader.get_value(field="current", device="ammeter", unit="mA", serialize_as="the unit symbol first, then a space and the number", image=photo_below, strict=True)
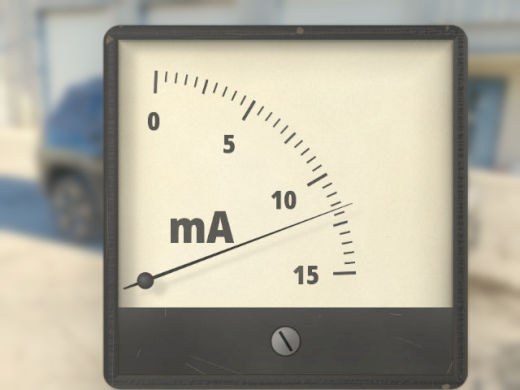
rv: mA 11.75
